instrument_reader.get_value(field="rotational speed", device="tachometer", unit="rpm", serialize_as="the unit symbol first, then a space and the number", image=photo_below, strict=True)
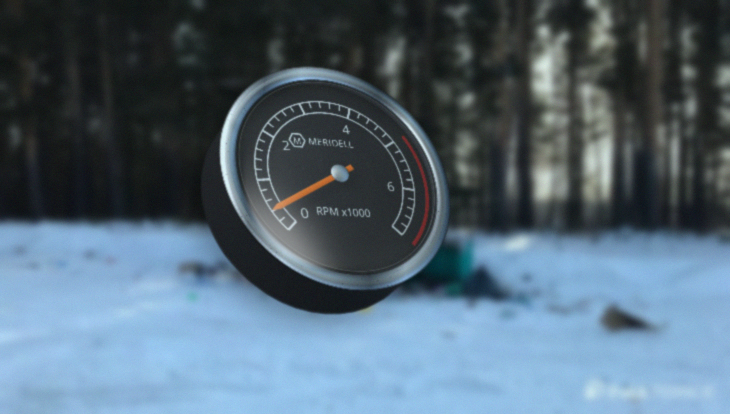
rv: rpm 400
